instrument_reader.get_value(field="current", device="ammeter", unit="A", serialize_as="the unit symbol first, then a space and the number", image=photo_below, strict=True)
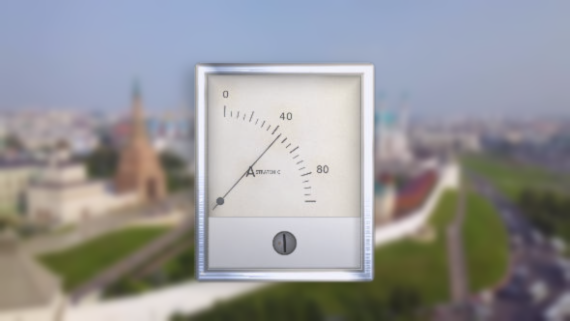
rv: A 45
